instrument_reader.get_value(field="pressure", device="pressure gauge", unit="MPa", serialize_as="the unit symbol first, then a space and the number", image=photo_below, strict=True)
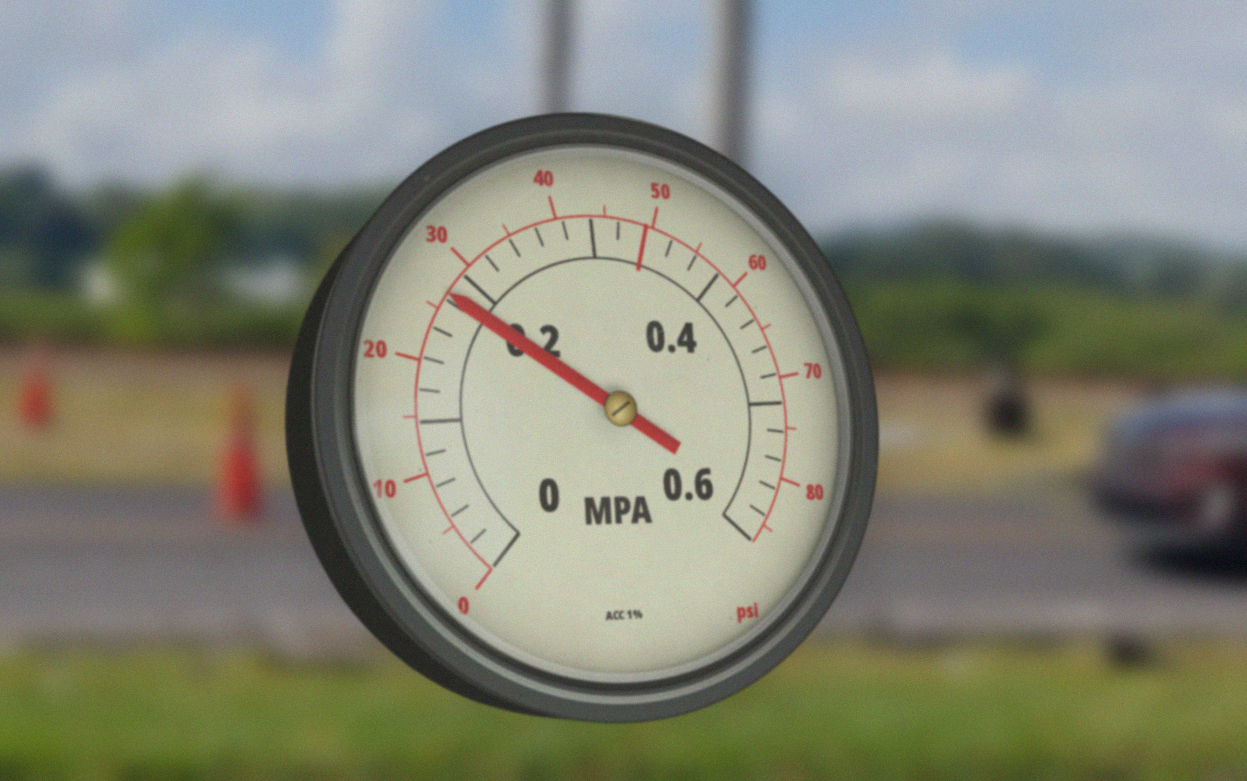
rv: MPa 0.18
